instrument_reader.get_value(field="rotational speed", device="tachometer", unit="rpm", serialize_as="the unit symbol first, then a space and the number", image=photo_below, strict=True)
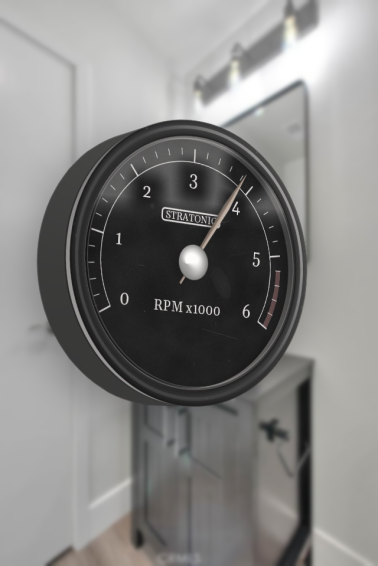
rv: rpm 3800
